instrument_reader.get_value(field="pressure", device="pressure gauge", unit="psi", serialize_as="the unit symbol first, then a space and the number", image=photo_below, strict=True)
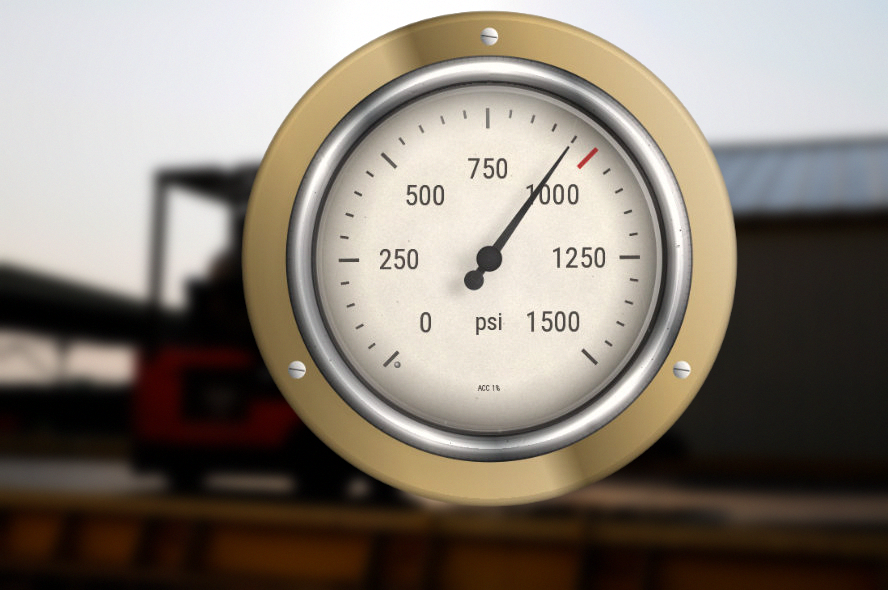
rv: psi 950
